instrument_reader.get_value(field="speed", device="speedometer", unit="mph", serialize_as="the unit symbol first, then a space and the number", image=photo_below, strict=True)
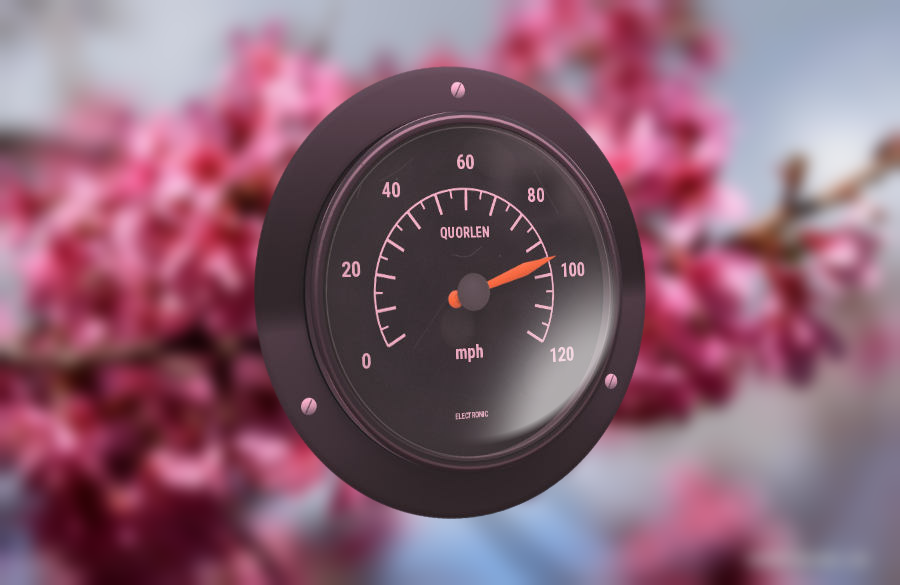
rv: mph 95
